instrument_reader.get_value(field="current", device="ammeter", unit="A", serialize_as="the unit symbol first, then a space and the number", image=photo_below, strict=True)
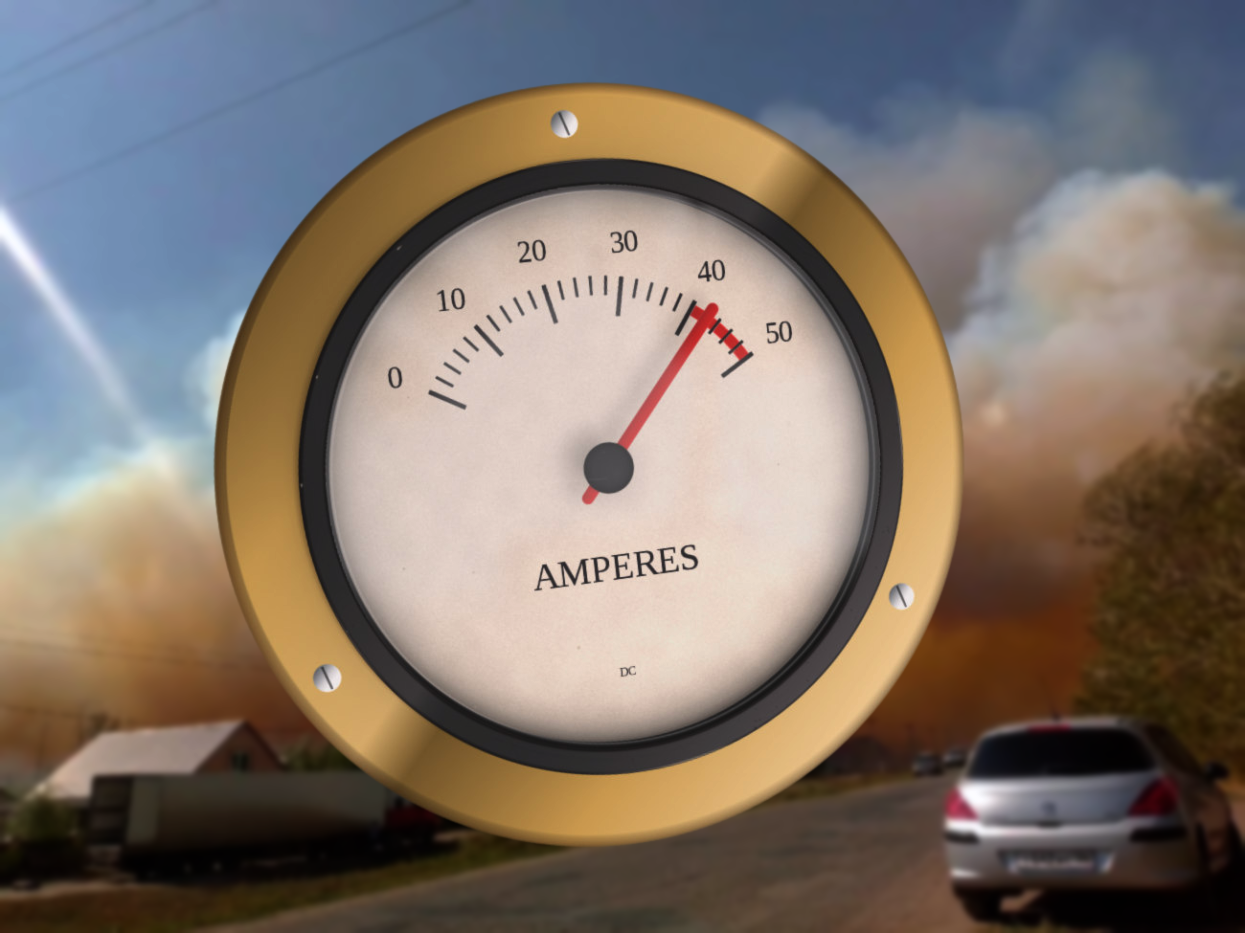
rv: A 42
